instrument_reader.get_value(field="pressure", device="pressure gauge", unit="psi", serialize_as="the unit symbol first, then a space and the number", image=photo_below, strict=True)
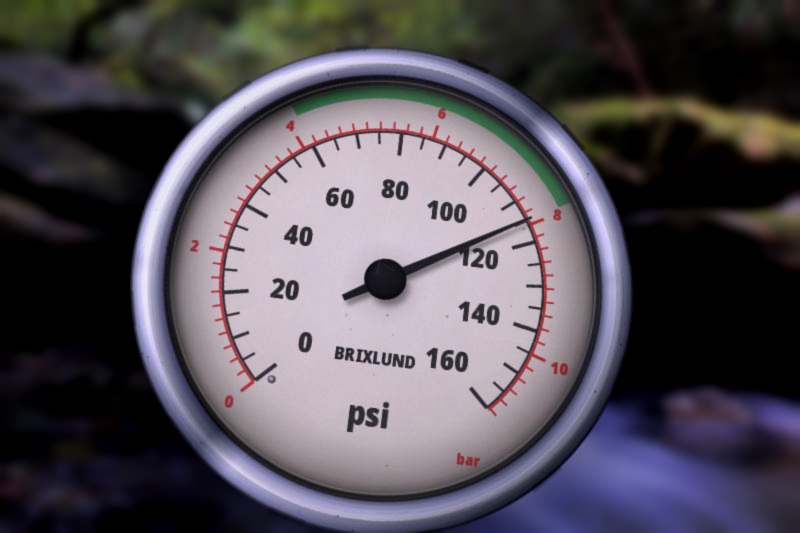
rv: psi 115
